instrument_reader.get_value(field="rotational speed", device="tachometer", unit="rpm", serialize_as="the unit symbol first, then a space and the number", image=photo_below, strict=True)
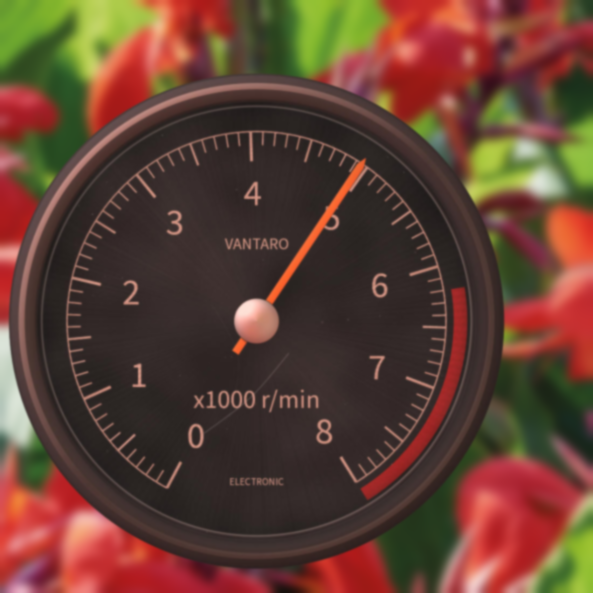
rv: rpm 4950
